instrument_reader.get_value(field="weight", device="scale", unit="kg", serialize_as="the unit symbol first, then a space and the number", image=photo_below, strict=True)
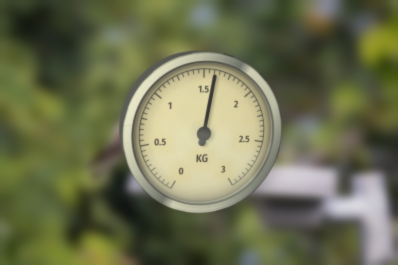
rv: kg 1.6
